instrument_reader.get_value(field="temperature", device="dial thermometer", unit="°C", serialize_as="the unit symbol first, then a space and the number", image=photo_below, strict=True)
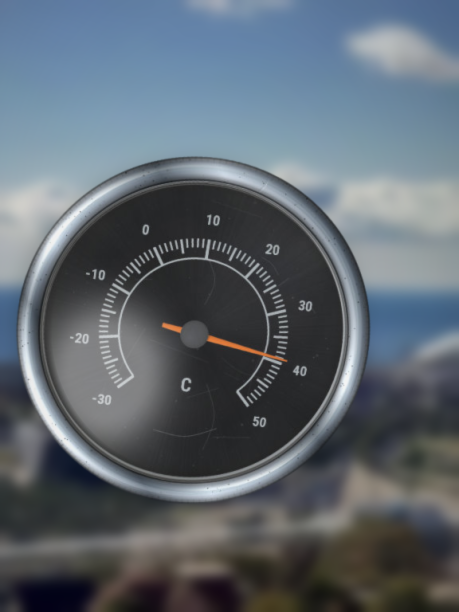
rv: °C 39
